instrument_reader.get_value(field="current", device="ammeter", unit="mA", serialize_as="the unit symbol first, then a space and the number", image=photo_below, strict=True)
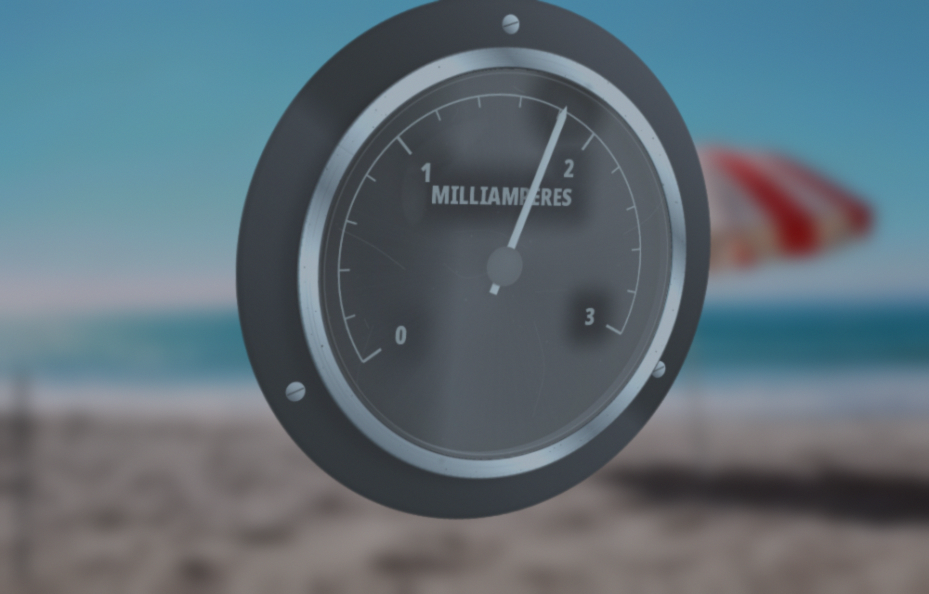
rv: mA 1.8
